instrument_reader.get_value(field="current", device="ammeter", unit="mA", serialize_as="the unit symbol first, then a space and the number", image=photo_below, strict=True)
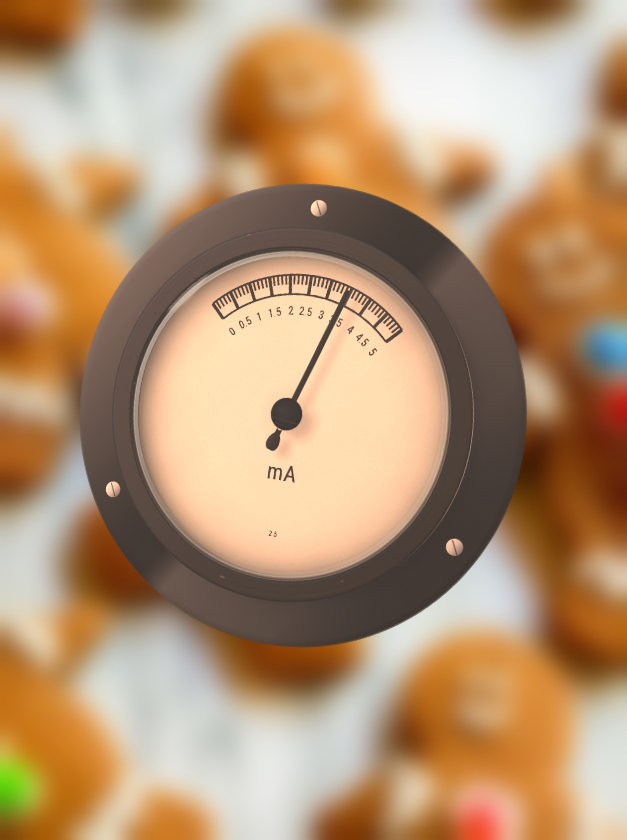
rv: mA 3.5
